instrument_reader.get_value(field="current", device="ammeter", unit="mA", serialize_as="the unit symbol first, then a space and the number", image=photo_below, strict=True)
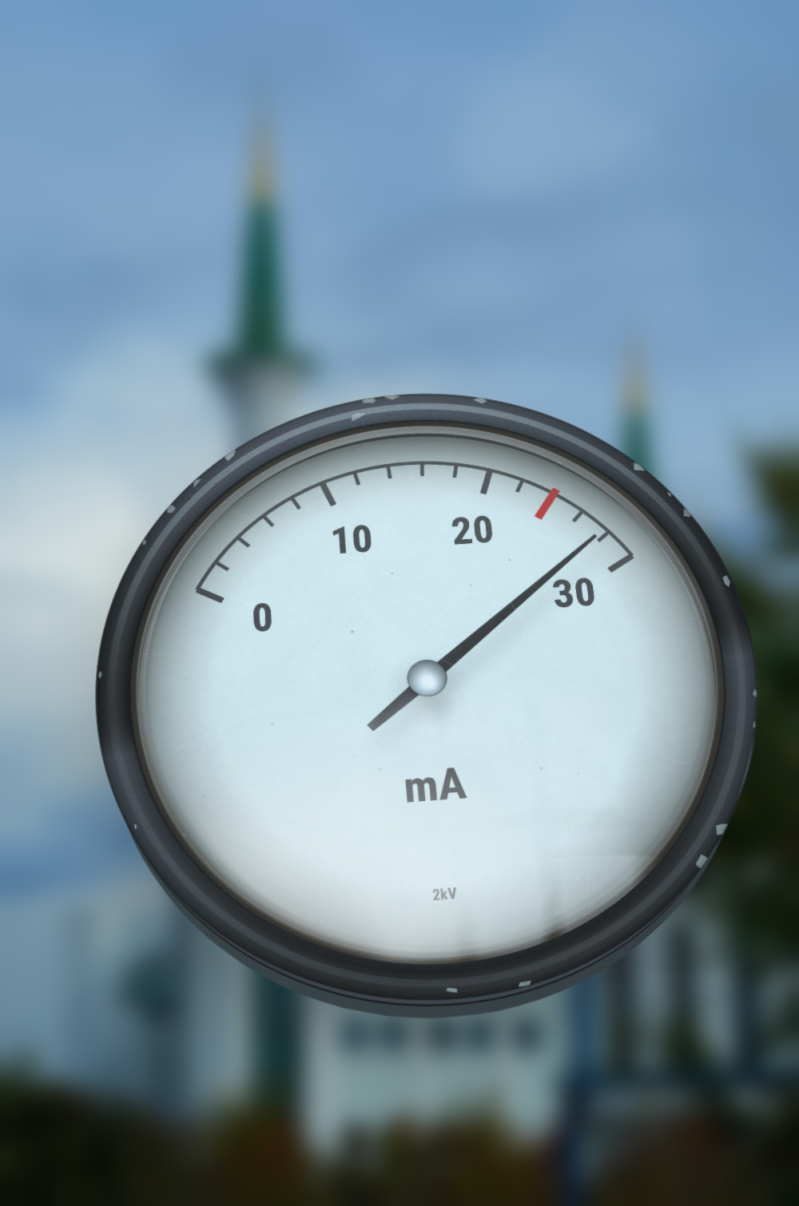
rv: mA 28
